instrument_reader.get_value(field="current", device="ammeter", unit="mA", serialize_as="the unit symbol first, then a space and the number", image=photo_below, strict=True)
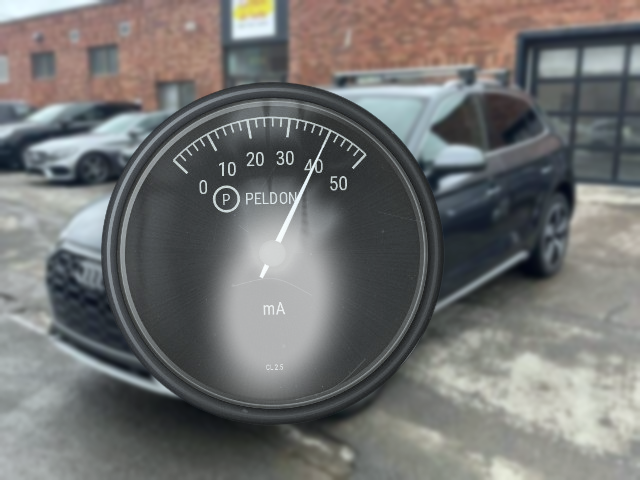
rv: mA 40
